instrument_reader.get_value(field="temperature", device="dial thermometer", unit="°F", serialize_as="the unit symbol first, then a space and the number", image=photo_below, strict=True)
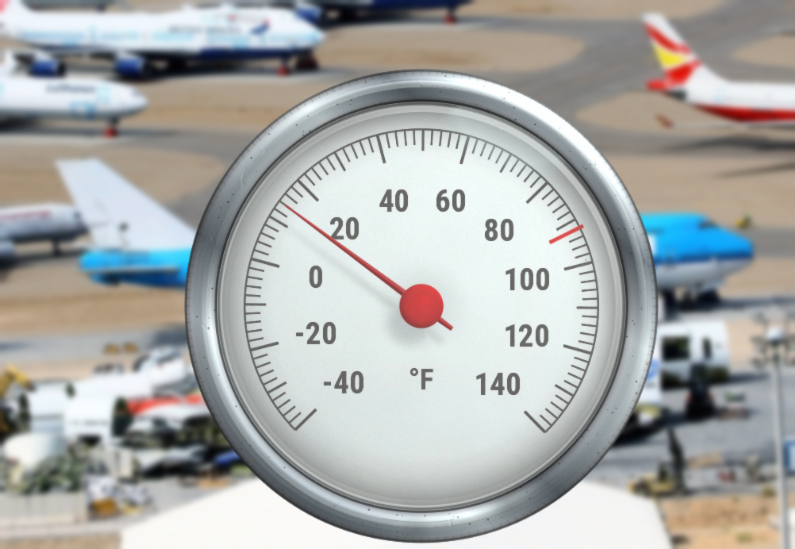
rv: °F 14
